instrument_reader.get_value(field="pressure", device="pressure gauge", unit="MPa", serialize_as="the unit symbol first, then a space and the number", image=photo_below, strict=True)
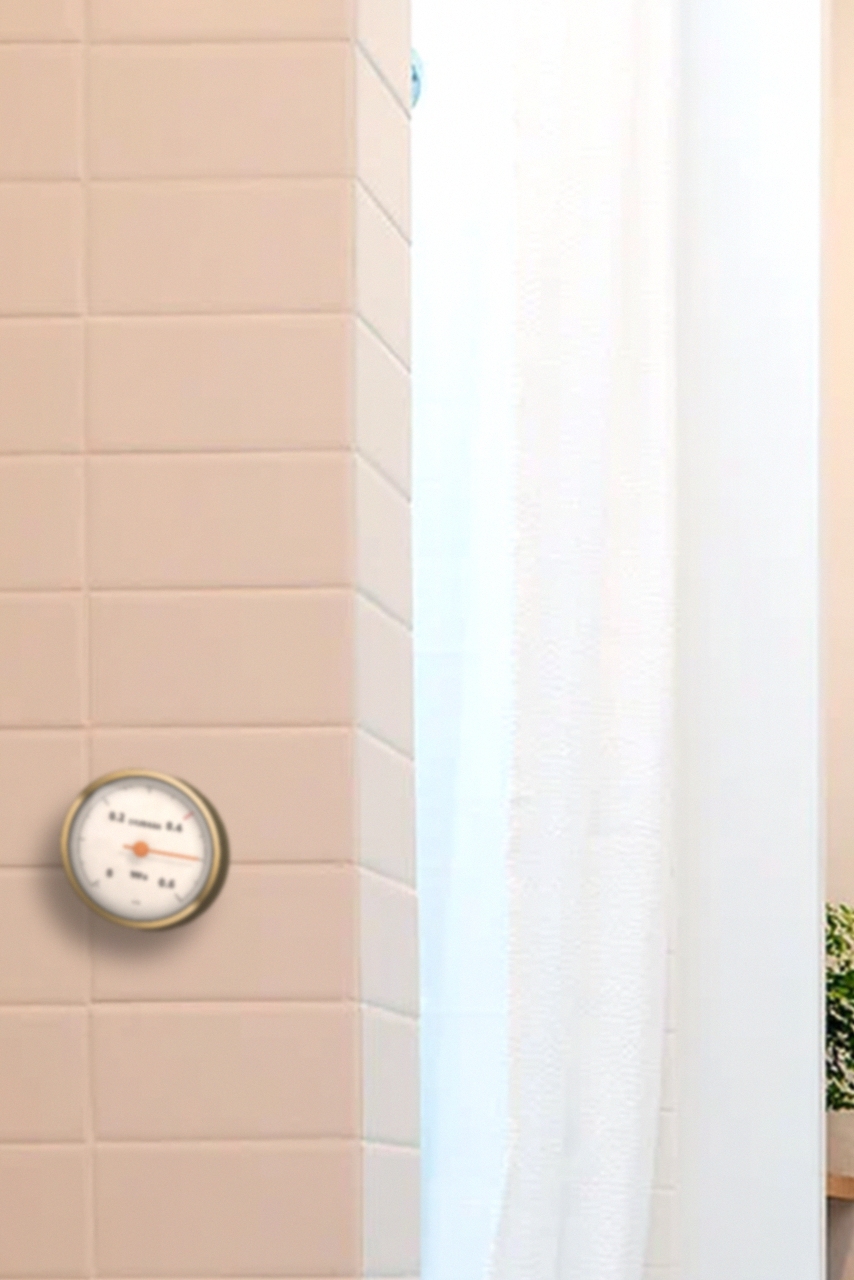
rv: MPa 0.5
